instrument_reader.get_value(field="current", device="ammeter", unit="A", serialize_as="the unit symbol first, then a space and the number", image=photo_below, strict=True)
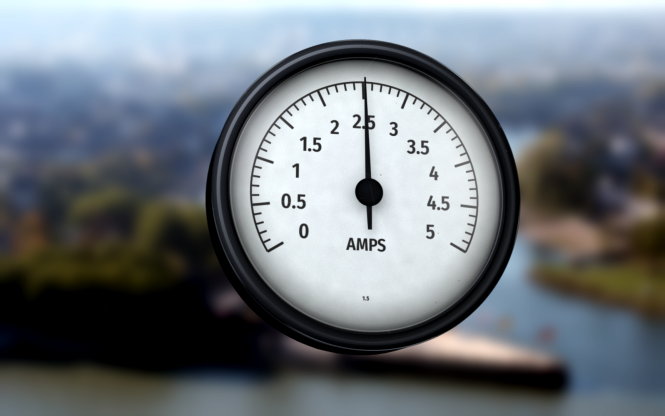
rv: A 2.5
